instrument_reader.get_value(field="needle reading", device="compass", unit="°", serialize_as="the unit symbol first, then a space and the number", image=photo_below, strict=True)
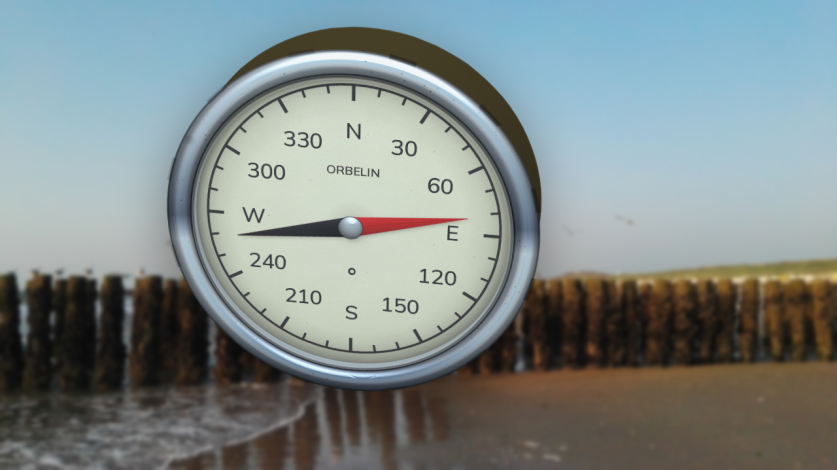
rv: ° 80
